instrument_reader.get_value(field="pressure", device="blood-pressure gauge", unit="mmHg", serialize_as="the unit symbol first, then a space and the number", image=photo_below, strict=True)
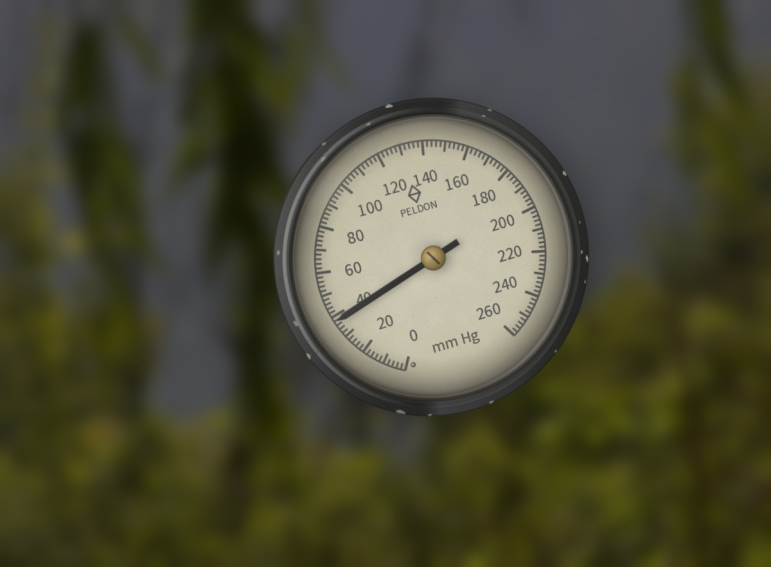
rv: mmHg 38
